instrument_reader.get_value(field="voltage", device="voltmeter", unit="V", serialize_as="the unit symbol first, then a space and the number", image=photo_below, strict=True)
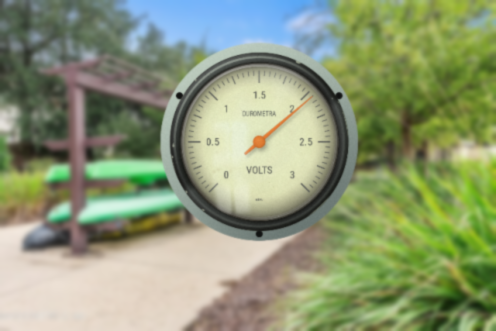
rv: V 2.05
